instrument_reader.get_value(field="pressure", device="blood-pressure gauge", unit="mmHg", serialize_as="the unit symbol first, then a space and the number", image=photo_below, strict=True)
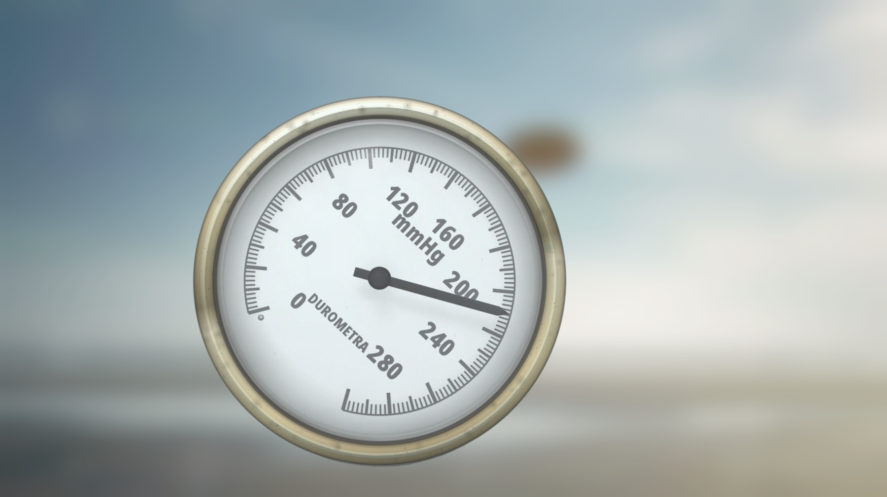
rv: mmHg 210
